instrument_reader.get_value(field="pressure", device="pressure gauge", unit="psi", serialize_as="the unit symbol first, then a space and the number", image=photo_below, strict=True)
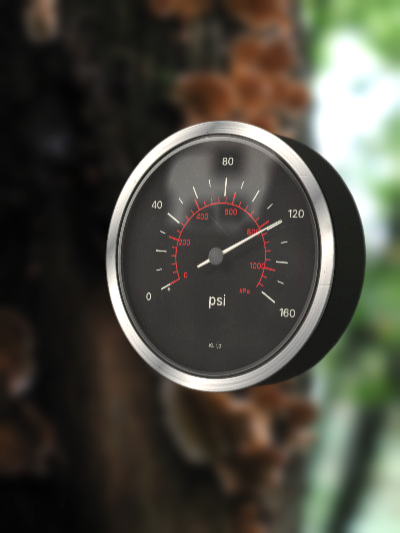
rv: psi 120
